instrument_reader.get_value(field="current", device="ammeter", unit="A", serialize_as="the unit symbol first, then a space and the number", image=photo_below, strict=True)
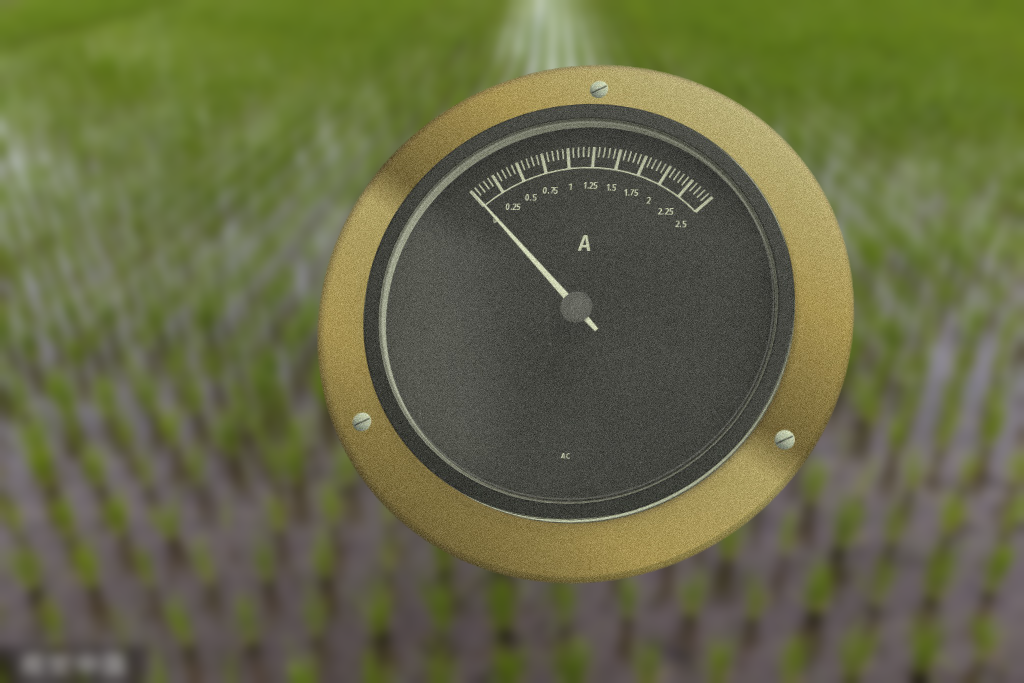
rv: A 0
